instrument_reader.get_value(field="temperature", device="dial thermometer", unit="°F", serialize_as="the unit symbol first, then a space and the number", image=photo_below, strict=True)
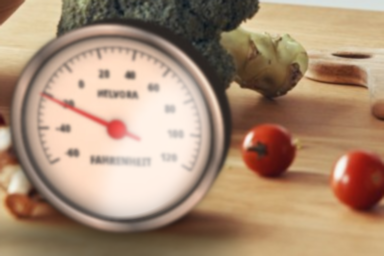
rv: °F -20
